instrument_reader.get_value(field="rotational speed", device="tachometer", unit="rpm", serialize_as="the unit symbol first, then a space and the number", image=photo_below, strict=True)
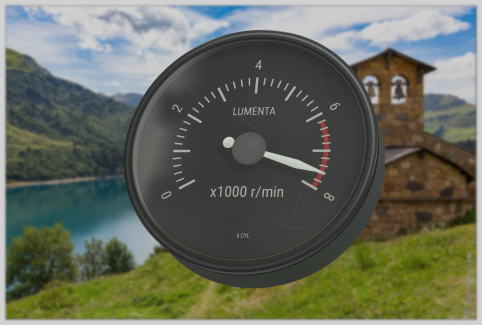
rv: rpm 7600
